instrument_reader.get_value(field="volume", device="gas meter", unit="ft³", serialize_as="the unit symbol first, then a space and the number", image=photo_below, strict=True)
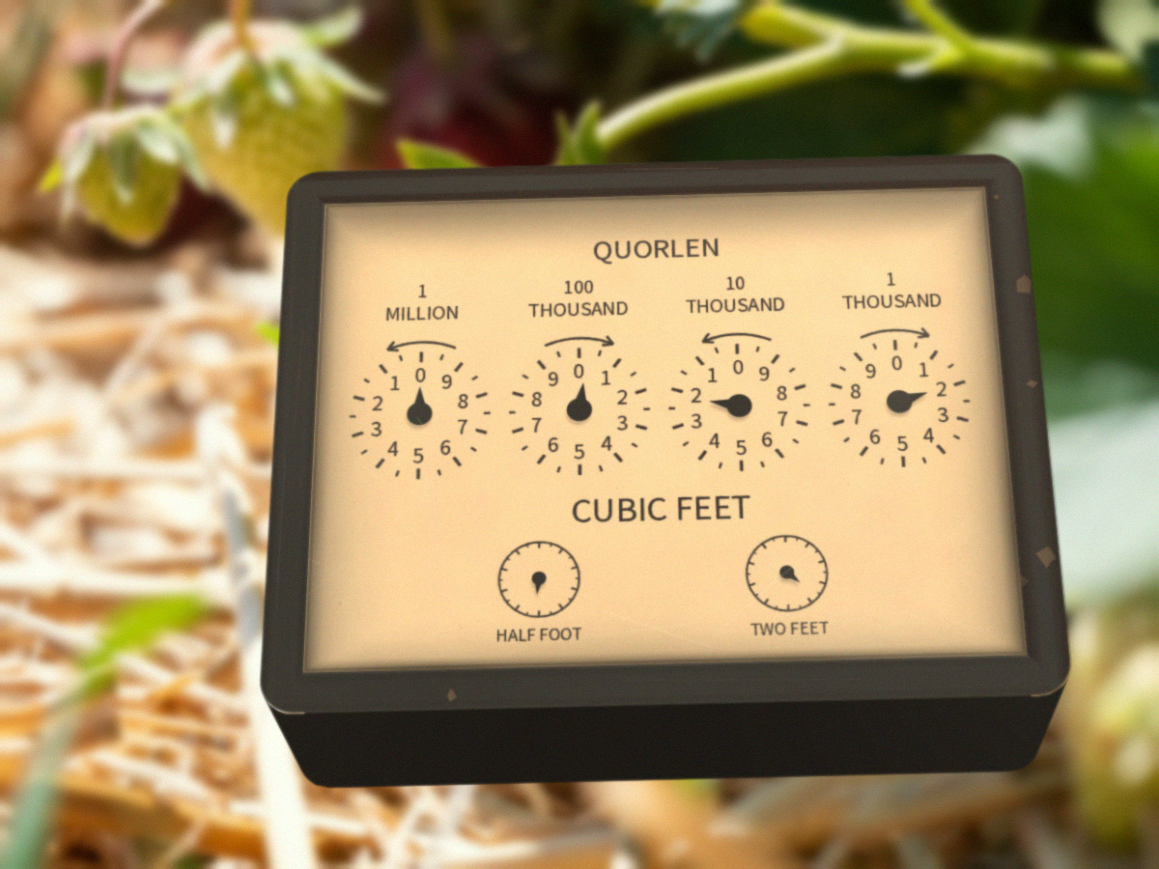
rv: ft³ 2200
